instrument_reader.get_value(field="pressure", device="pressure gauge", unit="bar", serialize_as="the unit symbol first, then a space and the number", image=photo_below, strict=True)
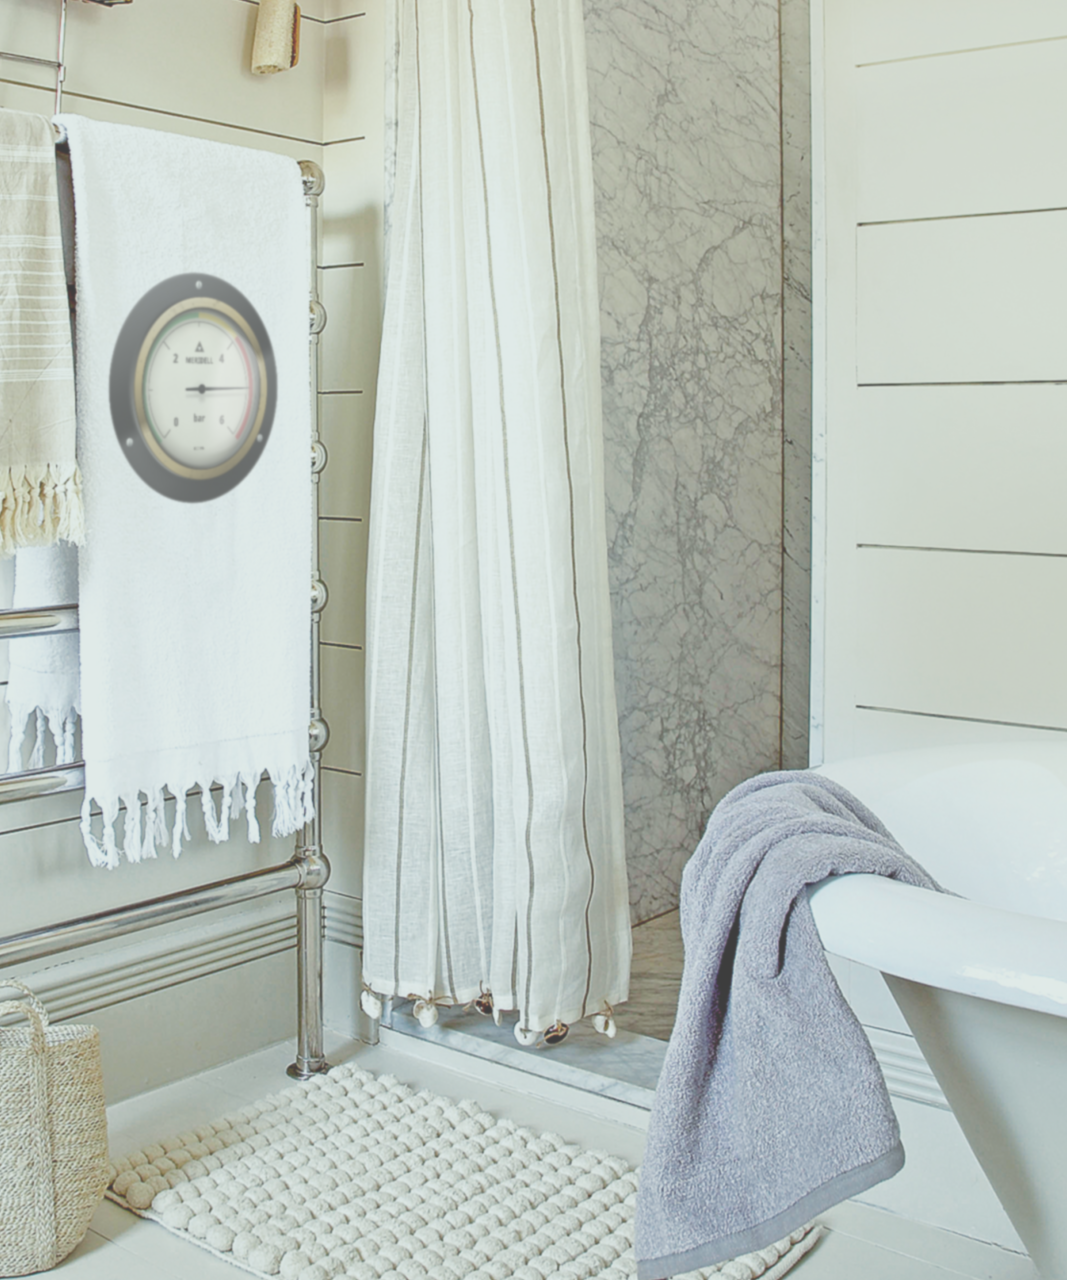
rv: bar 5
